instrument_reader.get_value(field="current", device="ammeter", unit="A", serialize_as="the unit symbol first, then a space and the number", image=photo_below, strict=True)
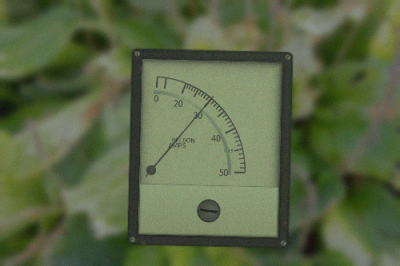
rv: A 30
